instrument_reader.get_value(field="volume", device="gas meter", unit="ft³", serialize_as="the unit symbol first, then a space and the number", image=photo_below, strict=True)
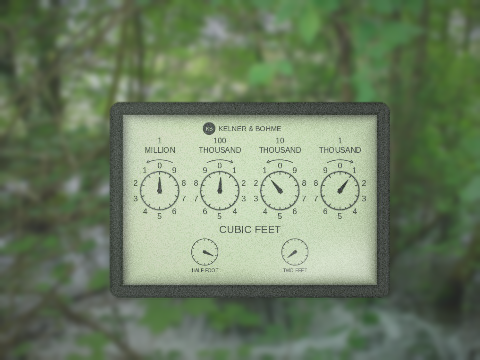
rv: ft³ 1100
